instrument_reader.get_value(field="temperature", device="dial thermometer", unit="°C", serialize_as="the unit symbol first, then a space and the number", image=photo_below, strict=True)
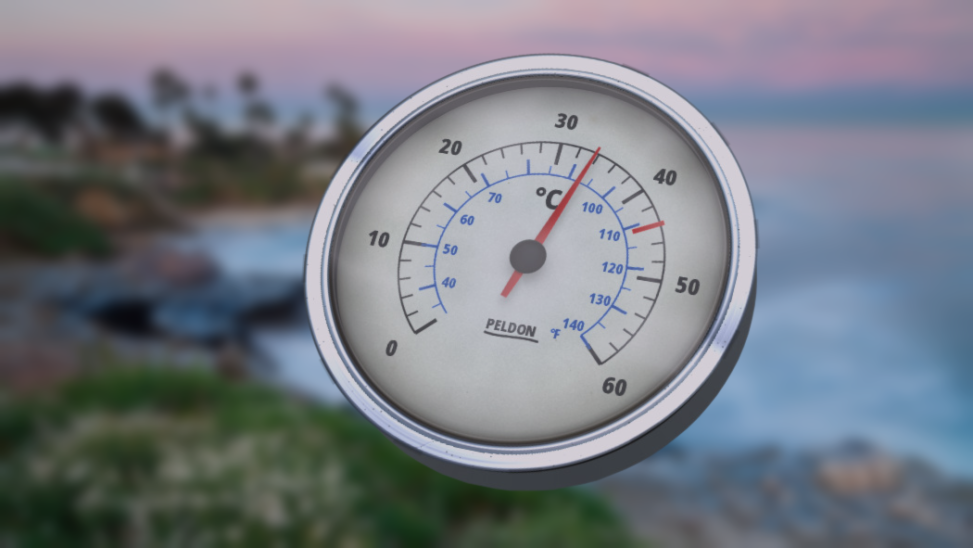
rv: °C 34
